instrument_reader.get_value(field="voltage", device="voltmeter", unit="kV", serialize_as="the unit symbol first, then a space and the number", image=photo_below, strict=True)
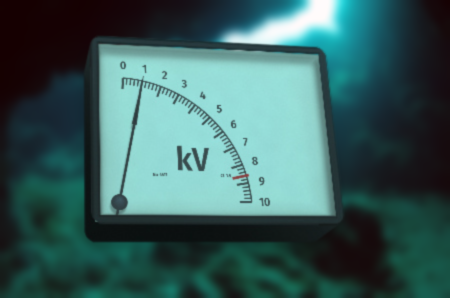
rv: kV 1
